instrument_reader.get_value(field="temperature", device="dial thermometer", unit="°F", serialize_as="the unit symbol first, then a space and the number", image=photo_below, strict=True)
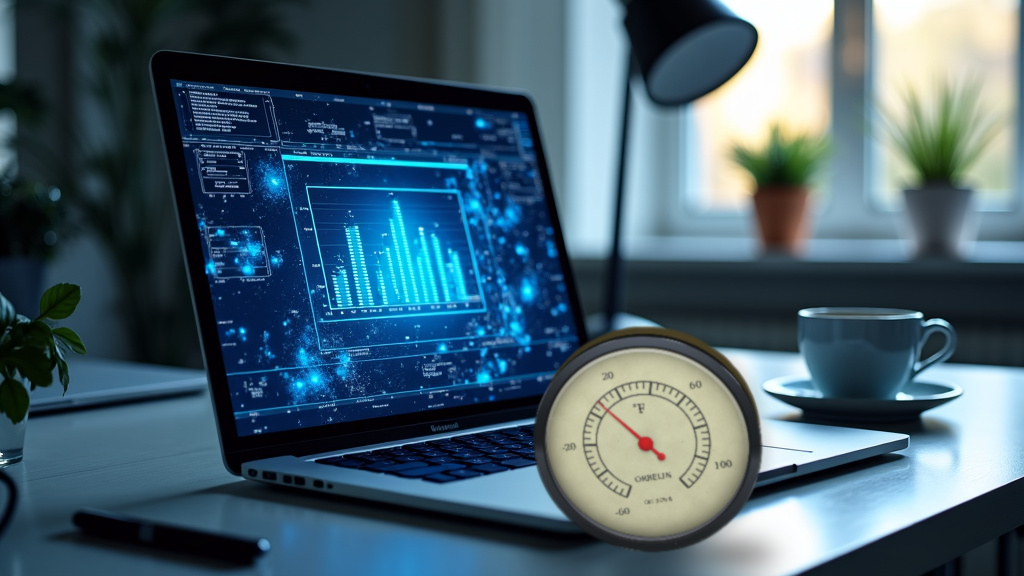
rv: °F 8
